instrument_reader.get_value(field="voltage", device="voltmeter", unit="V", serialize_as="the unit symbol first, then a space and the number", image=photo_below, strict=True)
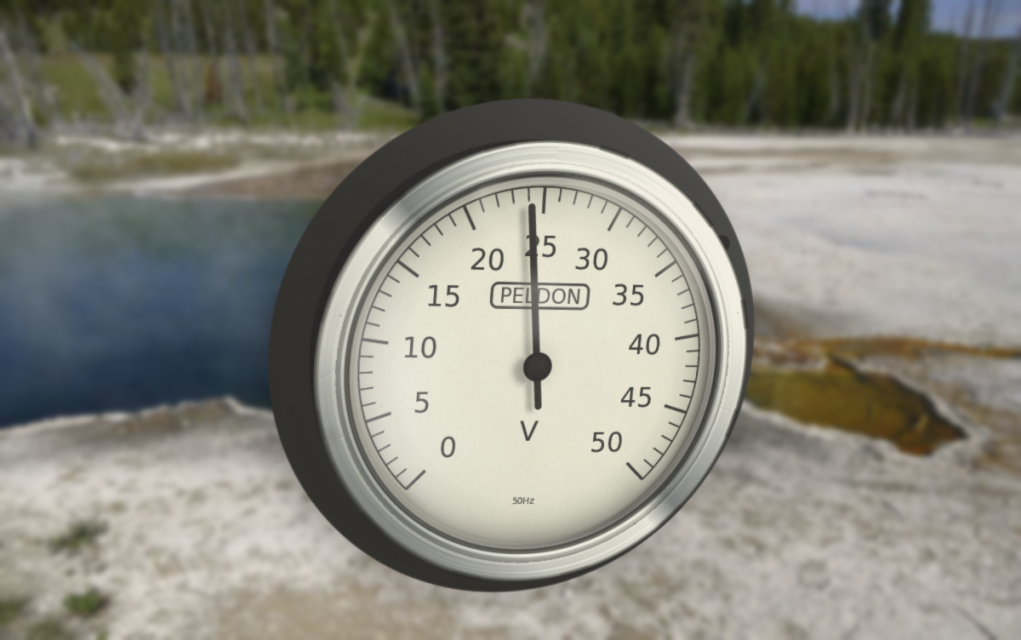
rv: V 24
